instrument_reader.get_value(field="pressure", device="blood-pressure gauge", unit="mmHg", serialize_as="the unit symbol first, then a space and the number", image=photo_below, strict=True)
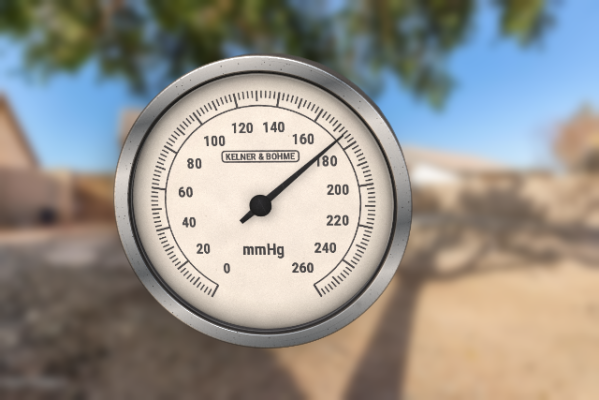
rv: mmHg 174
